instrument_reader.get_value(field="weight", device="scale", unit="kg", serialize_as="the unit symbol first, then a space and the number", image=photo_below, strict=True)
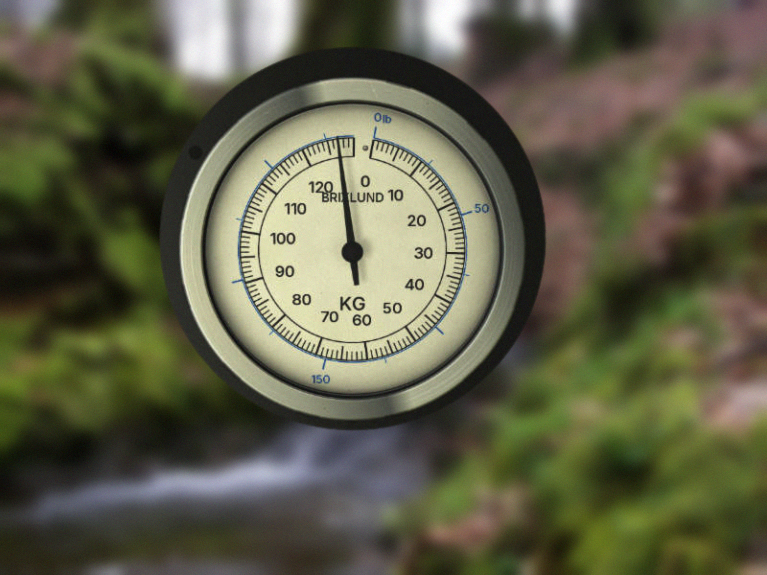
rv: kg 127
